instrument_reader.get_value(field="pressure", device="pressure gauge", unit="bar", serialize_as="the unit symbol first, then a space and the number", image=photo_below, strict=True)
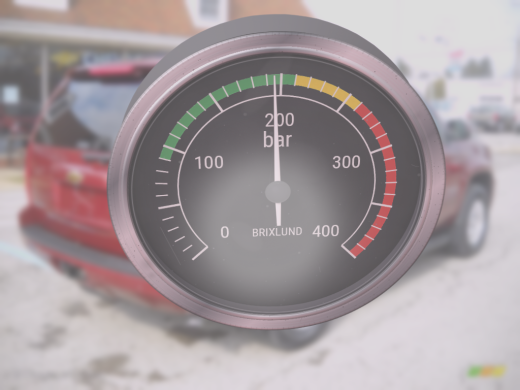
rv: bar 195
